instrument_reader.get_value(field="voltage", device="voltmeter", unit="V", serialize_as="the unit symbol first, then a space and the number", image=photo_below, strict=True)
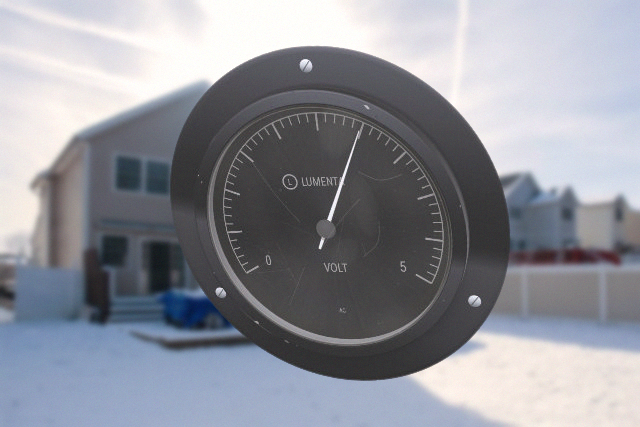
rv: V 3
